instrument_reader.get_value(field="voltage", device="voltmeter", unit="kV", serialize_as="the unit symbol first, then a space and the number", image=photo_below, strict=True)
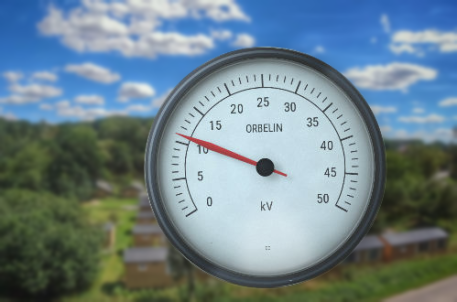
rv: kV 11
